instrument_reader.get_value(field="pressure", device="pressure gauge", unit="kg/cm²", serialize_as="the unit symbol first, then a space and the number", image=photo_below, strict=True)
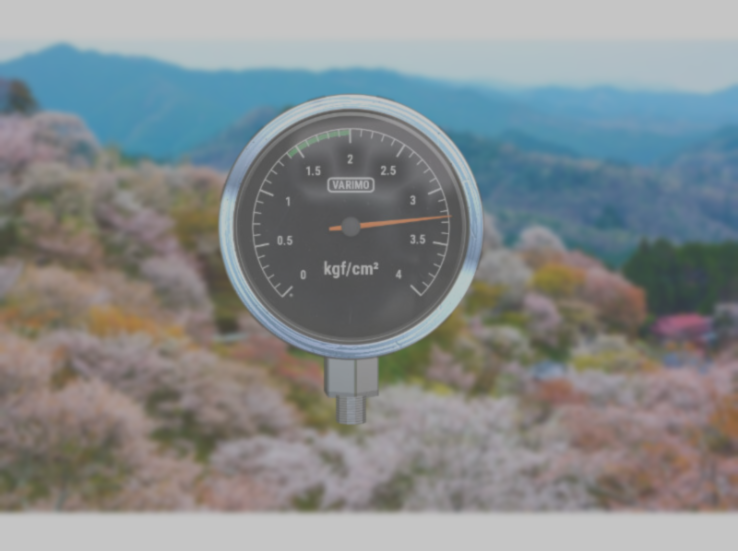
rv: kg/cm² 3.25
